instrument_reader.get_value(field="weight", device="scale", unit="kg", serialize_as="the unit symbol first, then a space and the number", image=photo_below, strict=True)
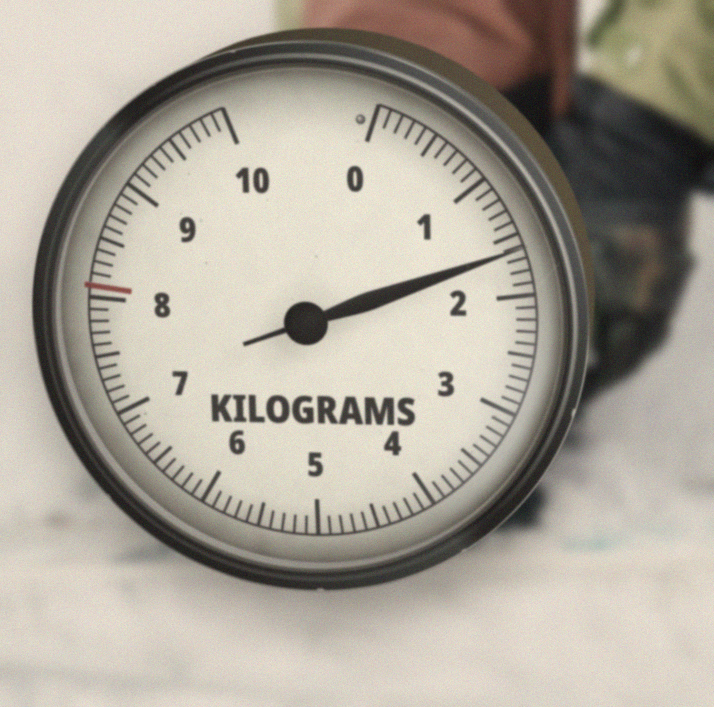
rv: kg 1.6
